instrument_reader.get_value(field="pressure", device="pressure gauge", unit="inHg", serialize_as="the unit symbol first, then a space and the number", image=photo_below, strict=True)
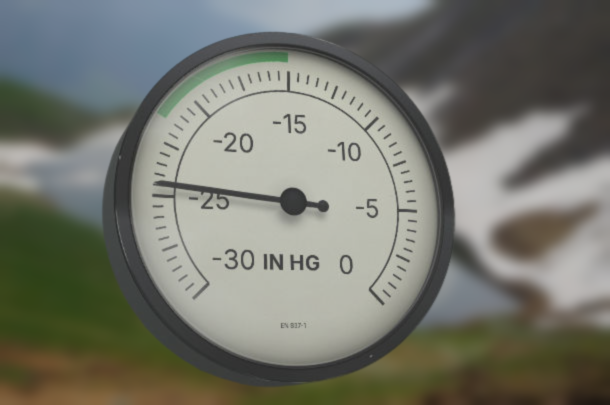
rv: inHg -24.5
